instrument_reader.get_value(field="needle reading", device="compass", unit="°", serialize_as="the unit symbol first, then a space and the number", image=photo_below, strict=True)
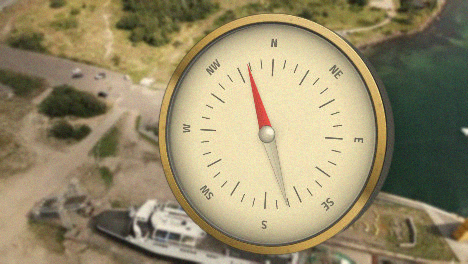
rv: ° 340
